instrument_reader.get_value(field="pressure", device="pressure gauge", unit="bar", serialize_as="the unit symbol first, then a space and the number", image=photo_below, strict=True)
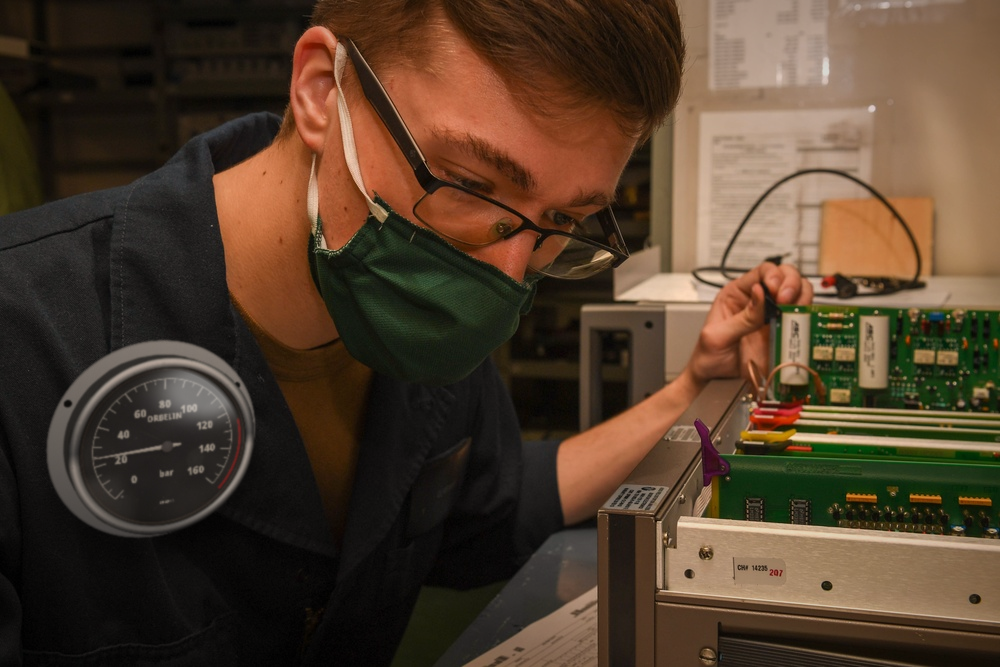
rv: bar 25
